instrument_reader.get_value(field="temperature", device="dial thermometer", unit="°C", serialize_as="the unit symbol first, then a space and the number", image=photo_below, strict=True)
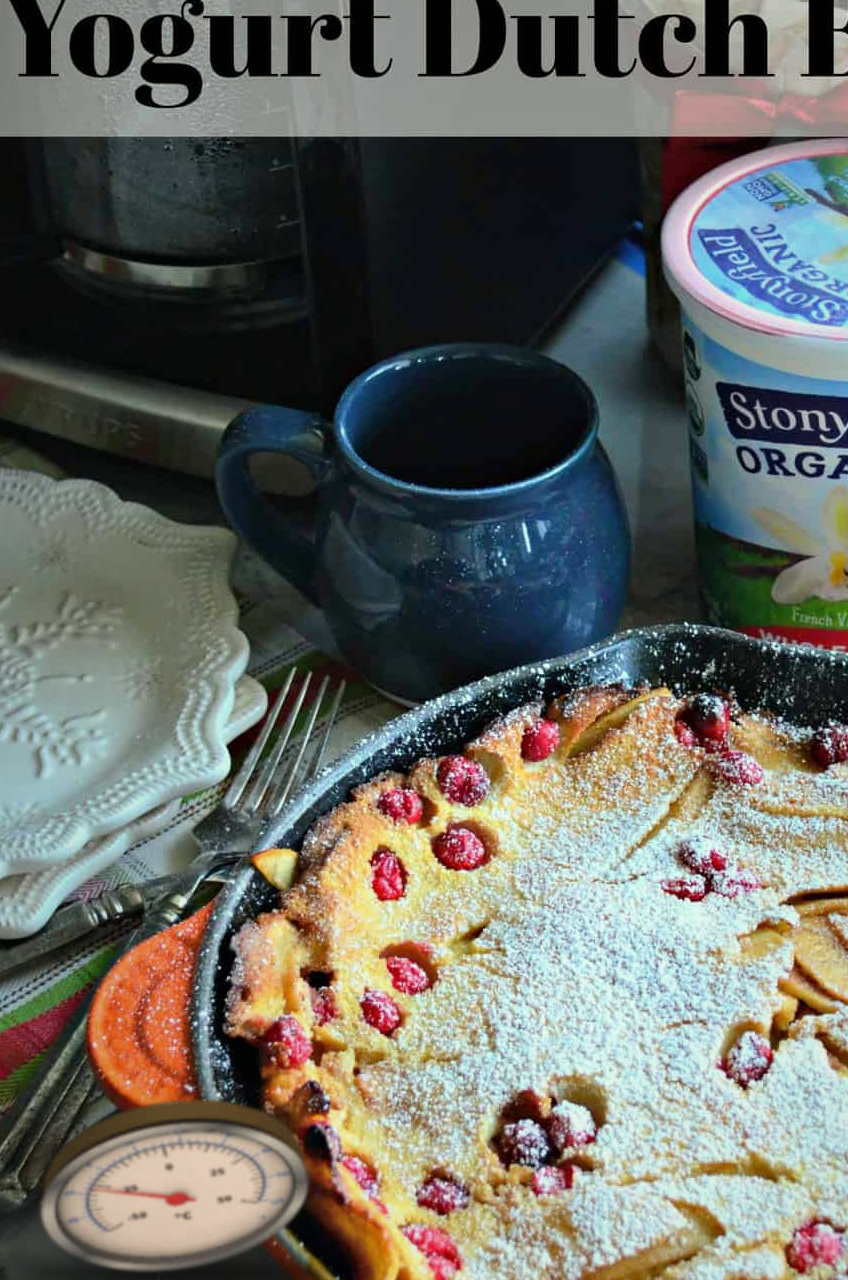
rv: °C -25
